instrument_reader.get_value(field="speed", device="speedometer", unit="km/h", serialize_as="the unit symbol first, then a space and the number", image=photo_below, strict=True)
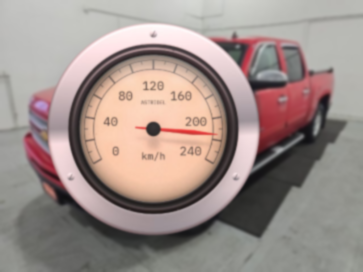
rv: km/h 215
